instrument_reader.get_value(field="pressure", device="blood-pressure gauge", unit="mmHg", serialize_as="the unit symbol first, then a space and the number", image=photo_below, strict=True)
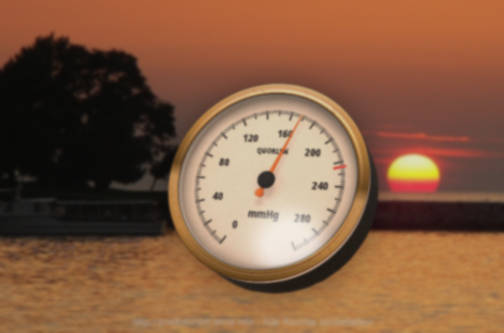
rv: mmHg 170
